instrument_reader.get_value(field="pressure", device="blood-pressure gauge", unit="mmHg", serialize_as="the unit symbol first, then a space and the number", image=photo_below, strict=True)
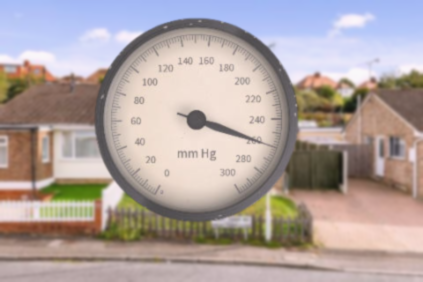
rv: mmHg 260
